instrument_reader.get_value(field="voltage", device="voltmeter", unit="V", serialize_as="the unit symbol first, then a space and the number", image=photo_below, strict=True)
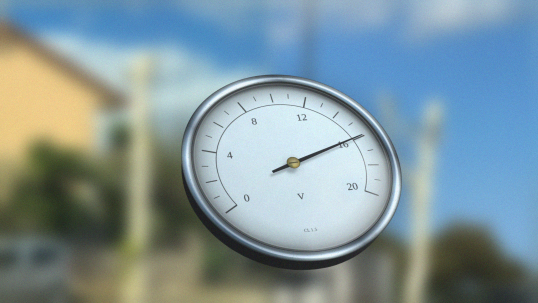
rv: V 16
